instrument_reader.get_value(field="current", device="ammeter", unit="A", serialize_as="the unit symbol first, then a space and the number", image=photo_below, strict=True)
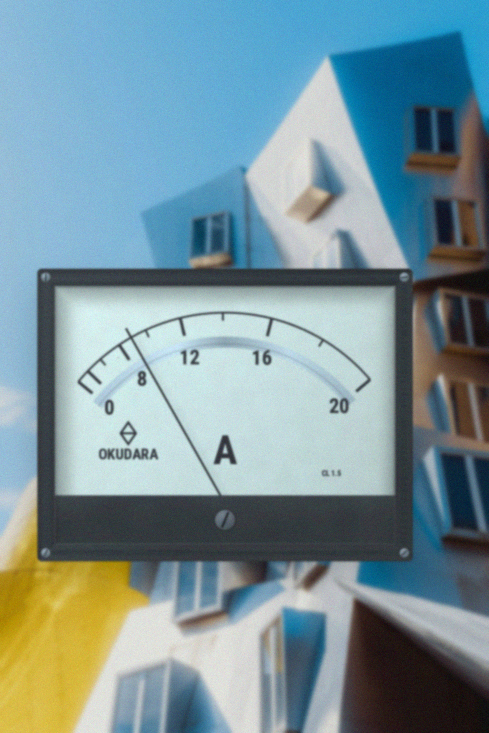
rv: A 9
